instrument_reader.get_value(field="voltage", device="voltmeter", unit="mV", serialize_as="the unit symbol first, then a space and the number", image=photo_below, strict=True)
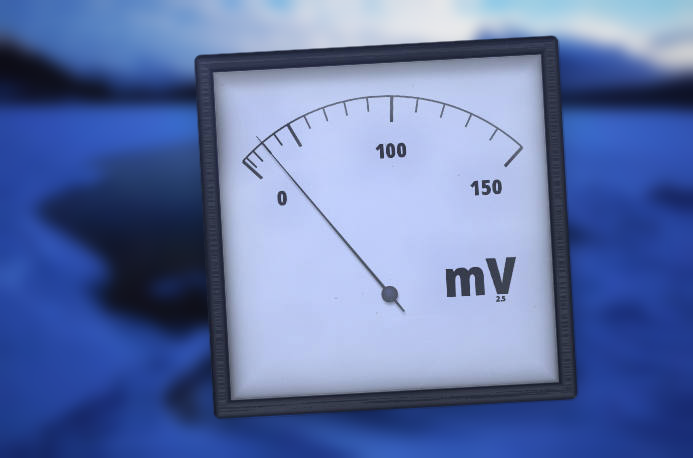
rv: mV 30
